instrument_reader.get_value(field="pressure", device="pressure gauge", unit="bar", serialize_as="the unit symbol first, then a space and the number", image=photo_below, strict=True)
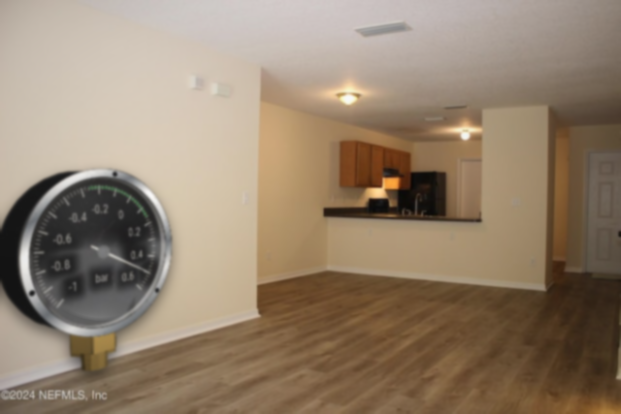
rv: bar 0.5
